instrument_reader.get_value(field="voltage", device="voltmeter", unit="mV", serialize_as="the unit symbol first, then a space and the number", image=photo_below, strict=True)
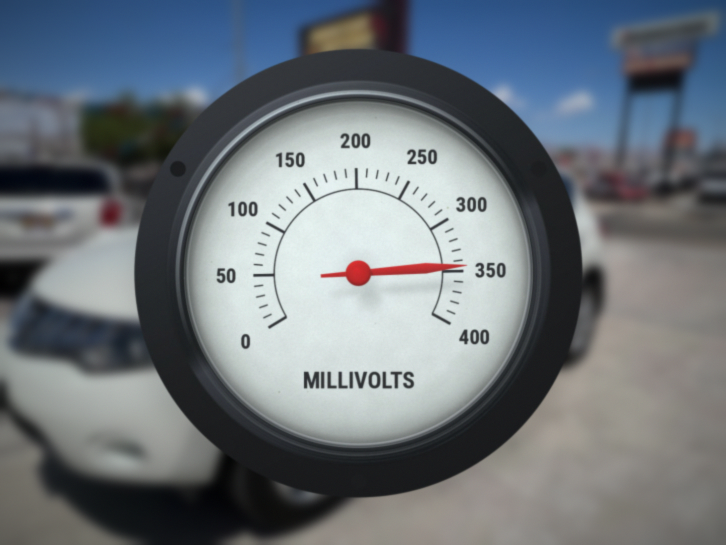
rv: mV 345
